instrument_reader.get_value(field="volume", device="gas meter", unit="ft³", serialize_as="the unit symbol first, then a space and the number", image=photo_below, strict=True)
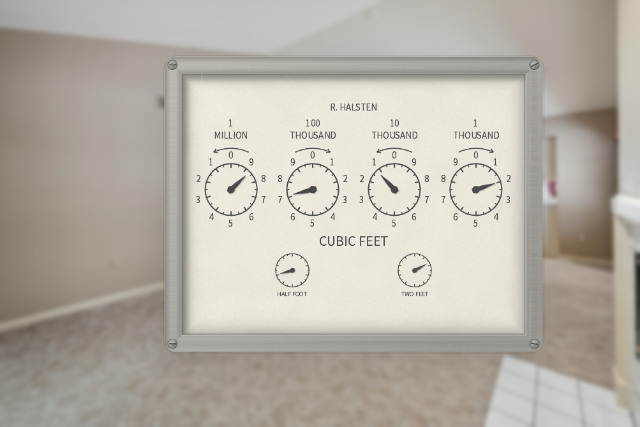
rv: ft³ 871200
